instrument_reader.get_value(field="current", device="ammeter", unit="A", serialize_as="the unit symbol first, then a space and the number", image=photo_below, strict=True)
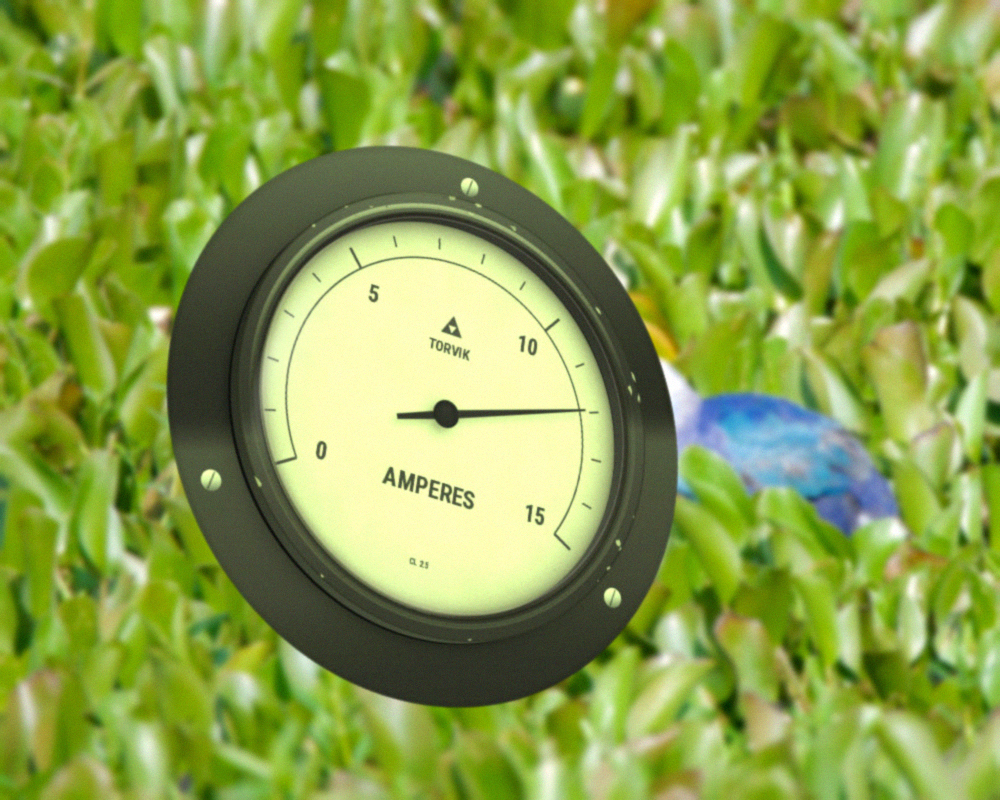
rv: A 12
